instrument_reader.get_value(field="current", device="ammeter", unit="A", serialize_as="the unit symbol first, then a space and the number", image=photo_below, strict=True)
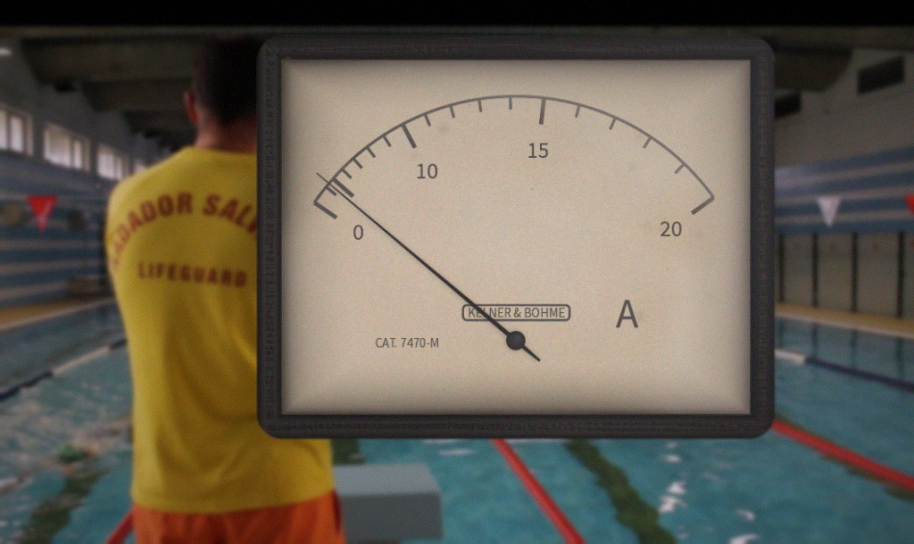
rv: A 4.5
